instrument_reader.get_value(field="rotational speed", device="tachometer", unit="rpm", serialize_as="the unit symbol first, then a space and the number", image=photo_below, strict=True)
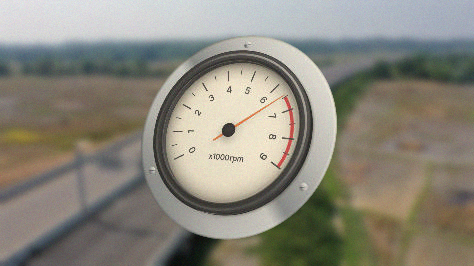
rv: rpm 6500
